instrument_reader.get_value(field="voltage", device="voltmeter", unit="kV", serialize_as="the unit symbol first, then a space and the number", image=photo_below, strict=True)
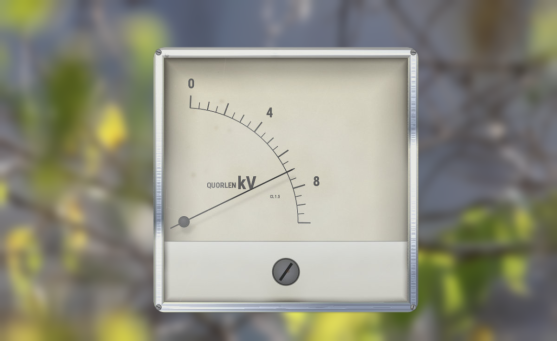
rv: kV 7
